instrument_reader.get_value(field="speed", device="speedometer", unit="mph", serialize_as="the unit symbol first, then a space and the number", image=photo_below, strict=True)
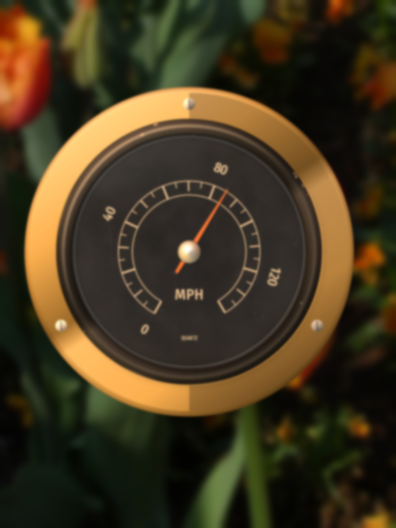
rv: mph 85
